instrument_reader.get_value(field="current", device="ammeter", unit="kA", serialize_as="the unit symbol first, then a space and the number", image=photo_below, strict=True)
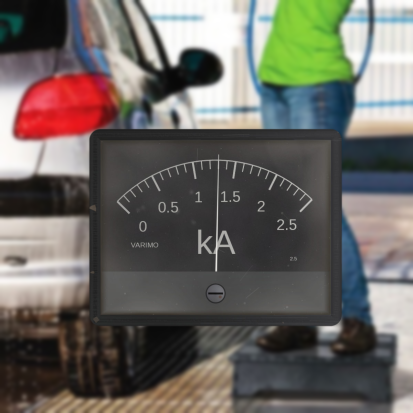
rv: kA 1.3
